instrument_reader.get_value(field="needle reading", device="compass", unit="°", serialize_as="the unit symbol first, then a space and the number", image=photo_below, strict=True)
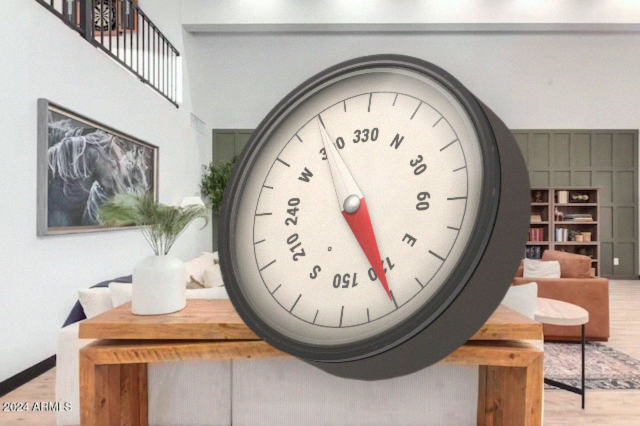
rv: ° 120
